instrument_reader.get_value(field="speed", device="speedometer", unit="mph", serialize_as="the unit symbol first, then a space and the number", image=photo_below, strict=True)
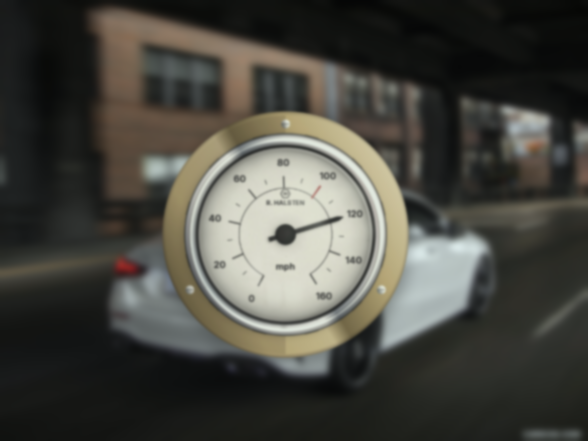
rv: mph 120
